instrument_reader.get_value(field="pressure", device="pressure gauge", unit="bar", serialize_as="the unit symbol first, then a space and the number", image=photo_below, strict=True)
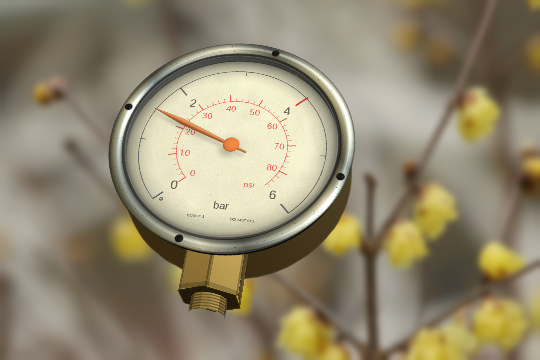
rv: bar 1.5
